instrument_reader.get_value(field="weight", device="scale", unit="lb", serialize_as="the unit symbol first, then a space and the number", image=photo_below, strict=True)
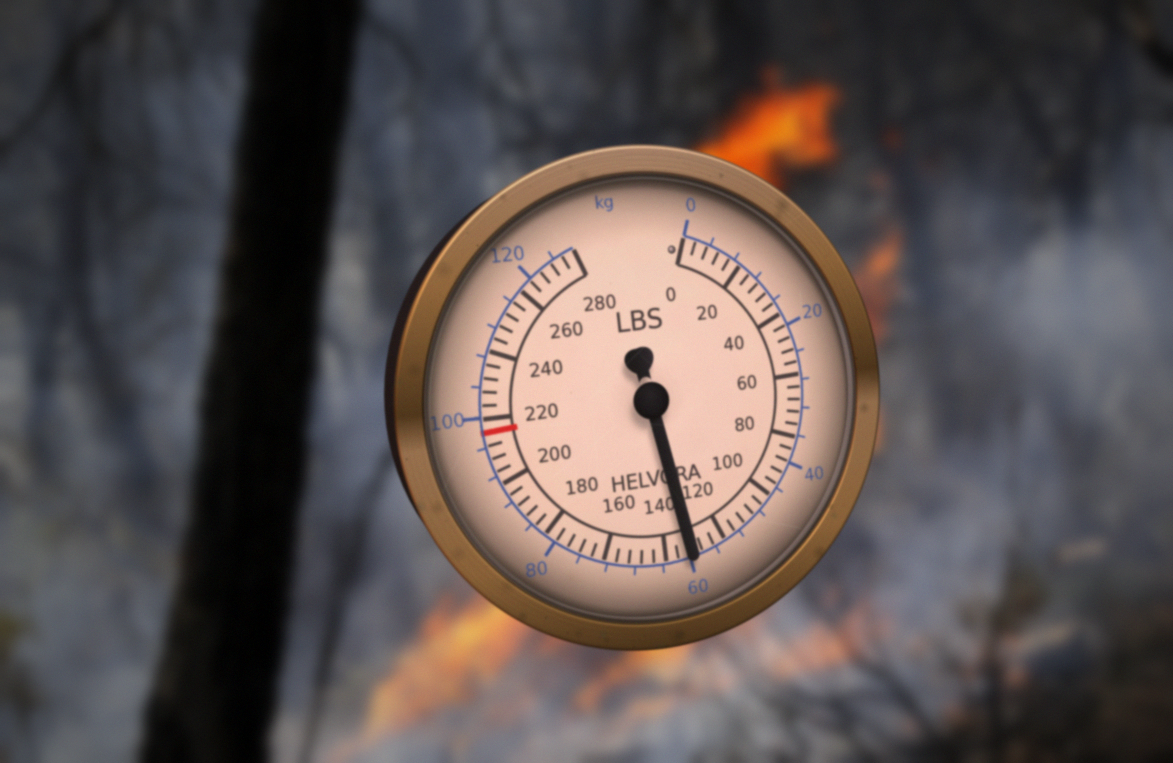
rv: lb 132
